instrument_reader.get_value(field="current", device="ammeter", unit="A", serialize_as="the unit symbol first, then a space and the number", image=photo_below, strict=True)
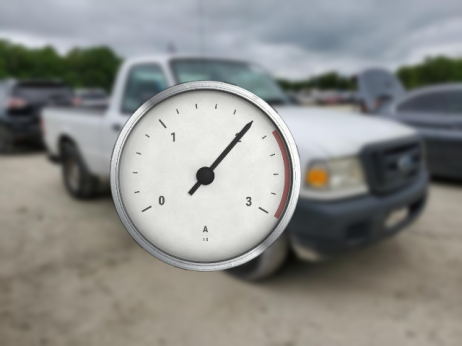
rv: A 2
